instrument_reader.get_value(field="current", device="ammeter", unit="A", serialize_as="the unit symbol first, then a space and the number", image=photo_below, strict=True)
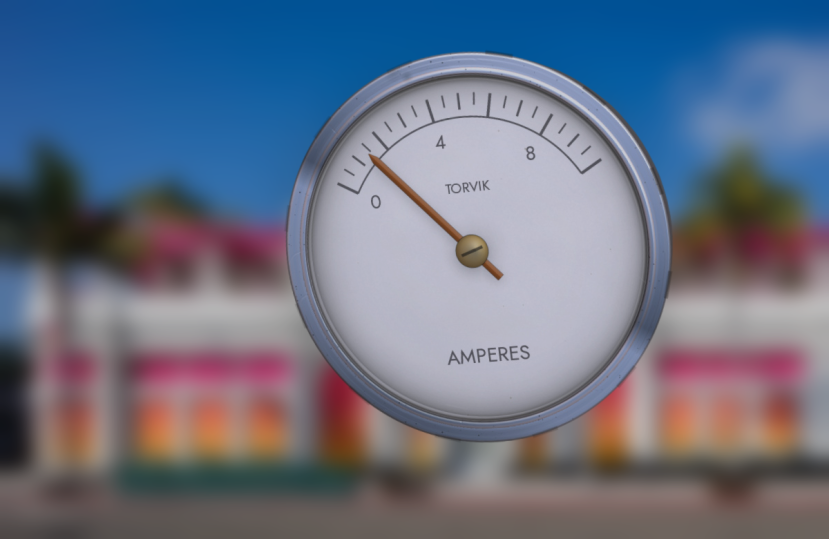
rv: A 1.5
